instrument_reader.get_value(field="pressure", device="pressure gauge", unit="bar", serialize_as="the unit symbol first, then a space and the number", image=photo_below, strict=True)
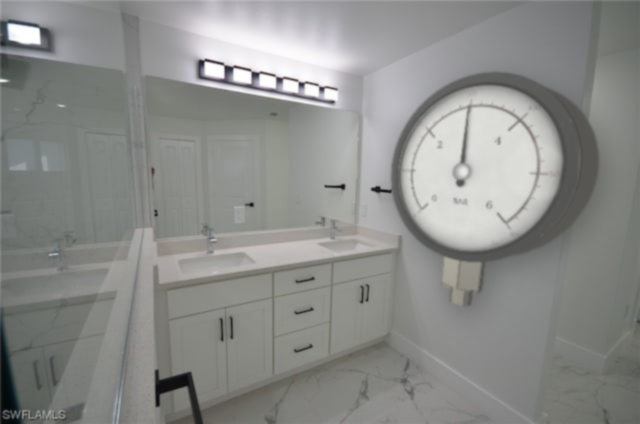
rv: bar 3
